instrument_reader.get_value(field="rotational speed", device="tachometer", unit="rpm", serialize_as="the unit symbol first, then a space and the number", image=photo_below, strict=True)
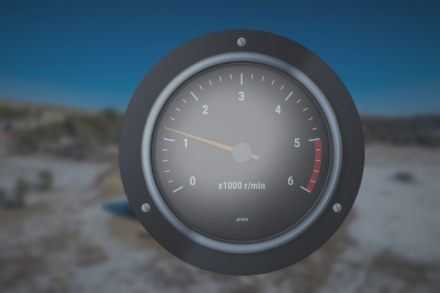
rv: rpm 1200
